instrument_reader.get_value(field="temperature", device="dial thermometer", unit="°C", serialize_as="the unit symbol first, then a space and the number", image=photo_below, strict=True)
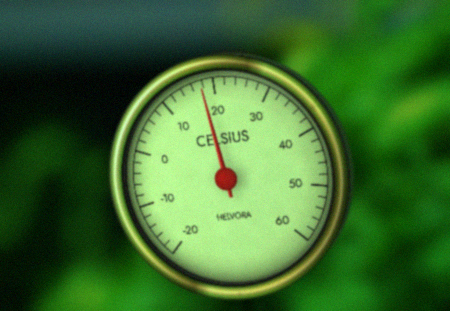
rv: °C 18
